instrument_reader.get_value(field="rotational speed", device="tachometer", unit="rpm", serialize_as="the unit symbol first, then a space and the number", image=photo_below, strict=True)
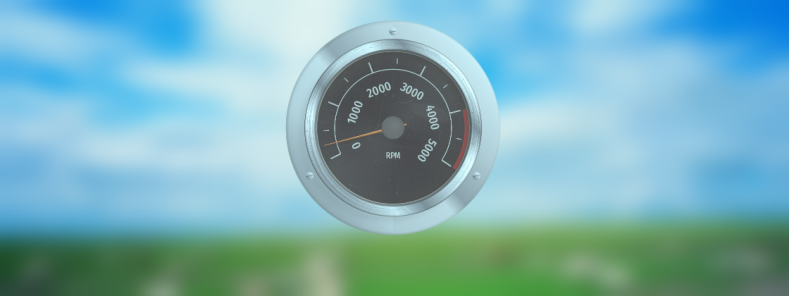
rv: rpm 250
